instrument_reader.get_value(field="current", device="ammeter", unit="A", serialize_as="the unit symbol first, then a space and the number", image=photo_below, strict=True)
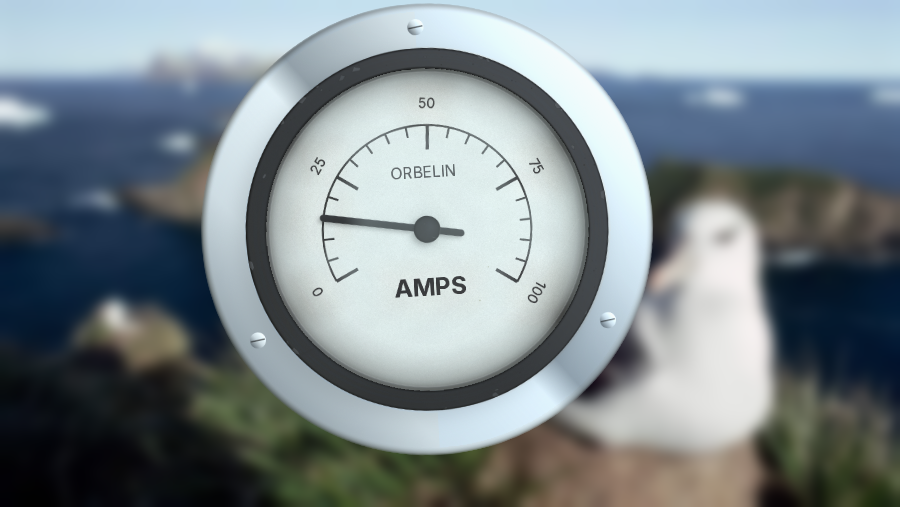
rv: A 15
